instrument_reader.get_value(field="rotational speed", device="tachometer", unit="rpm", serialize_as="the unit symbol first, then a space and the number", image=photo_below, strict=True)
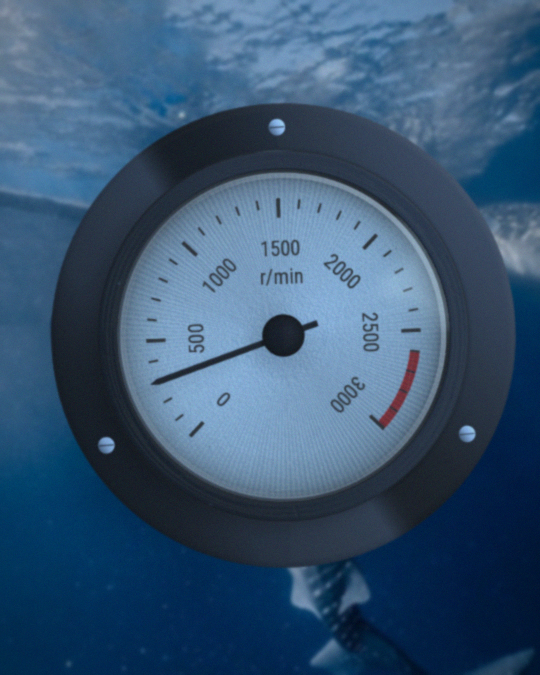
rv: rpm 300
